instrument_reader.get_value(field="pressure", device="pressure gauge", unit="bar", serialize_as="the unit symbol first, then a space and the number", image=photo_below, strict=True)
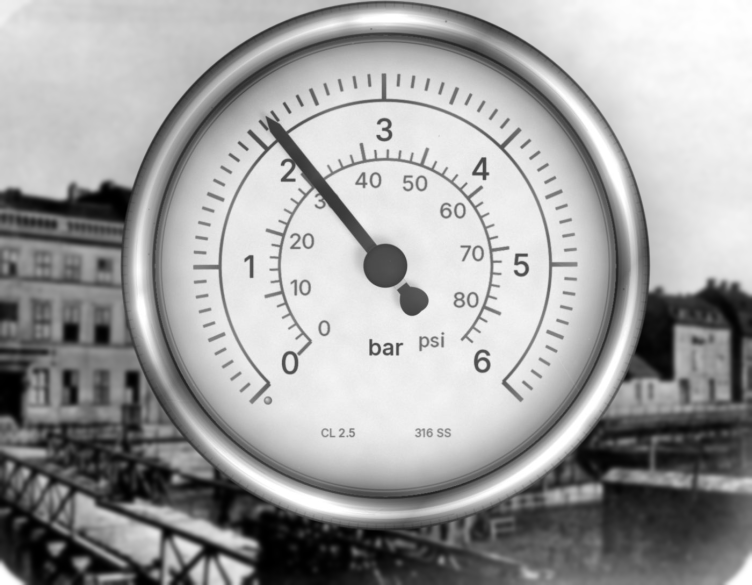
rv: bar 2.15
